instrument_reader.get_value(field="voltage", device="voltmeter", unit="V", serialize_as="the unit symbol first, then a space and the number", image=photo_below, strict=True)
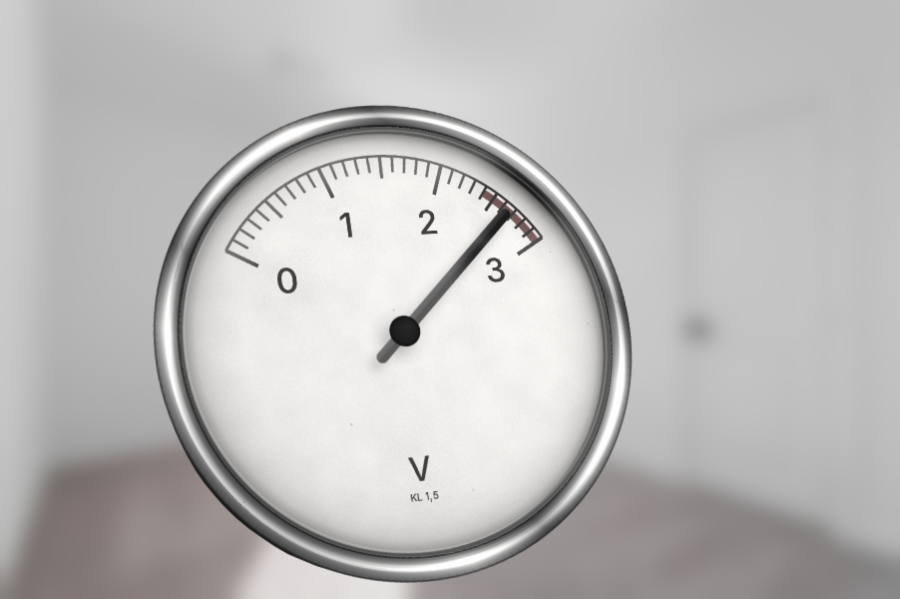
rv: V 2.65
